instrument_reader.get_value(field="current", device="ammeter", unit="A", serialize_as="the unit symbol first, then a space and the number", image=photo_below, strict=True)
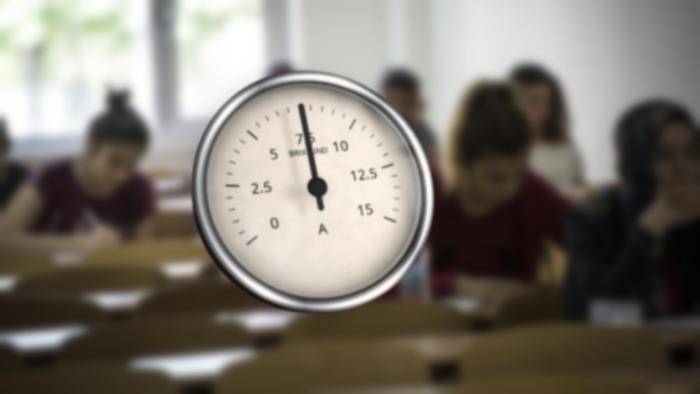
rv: A 7.5
